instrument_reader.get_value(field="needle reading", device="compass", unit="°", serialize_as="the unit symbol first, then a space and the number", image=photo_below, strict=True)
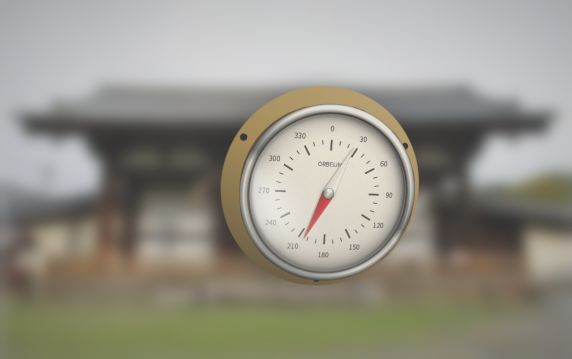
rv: ° 205
